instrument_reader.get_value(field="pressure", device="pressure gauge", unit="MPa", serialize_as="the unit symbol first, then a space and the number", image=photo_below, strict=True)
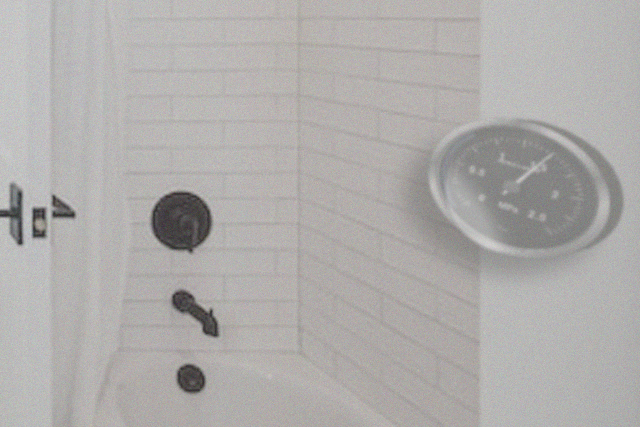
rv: MPa 1.5
